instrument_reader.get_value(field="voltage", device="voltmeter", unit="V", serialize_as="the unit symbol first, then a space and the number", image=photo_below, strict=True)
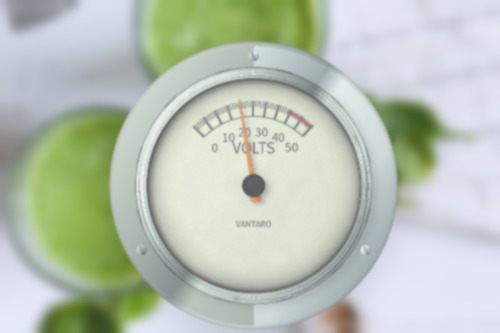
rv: V 20
